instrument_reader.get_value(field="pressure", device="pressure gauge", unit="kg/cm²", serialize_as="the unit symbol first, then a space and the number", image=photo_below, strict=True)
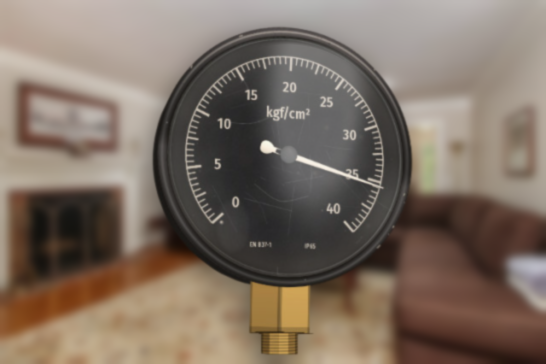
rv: kg/cm² 35.5
